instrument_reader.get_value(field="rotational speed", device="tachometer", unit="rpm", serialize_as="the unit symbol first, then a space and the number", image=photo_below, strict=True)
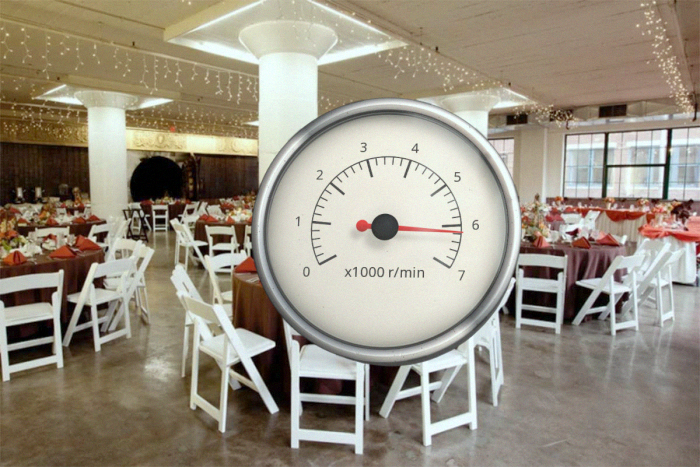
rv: rpm 6200
